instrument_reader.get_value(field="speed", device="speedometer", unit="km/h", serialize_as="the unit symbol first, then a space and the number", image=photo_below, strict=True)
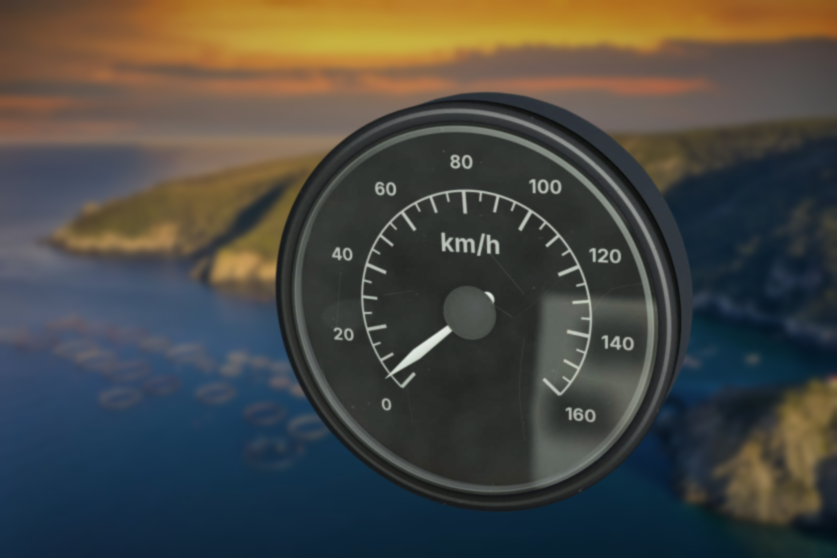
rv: km/h 5
